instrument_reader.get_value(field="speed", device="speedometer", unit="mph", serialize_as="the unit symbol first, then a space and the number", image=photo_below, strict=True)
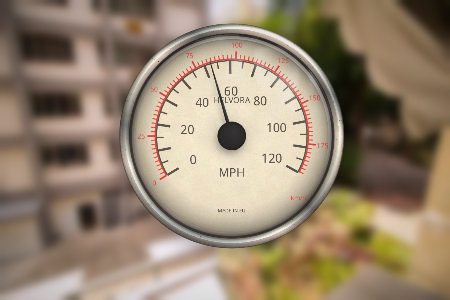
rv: mph 52.5
